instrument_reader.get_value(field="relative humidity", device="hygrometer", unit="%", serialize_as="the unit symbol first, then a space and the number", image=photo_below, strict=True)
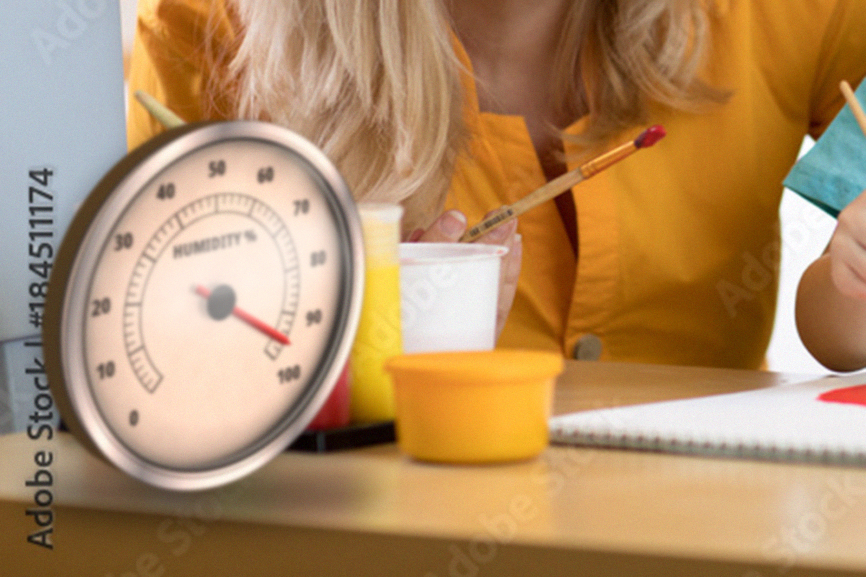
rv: % 96
